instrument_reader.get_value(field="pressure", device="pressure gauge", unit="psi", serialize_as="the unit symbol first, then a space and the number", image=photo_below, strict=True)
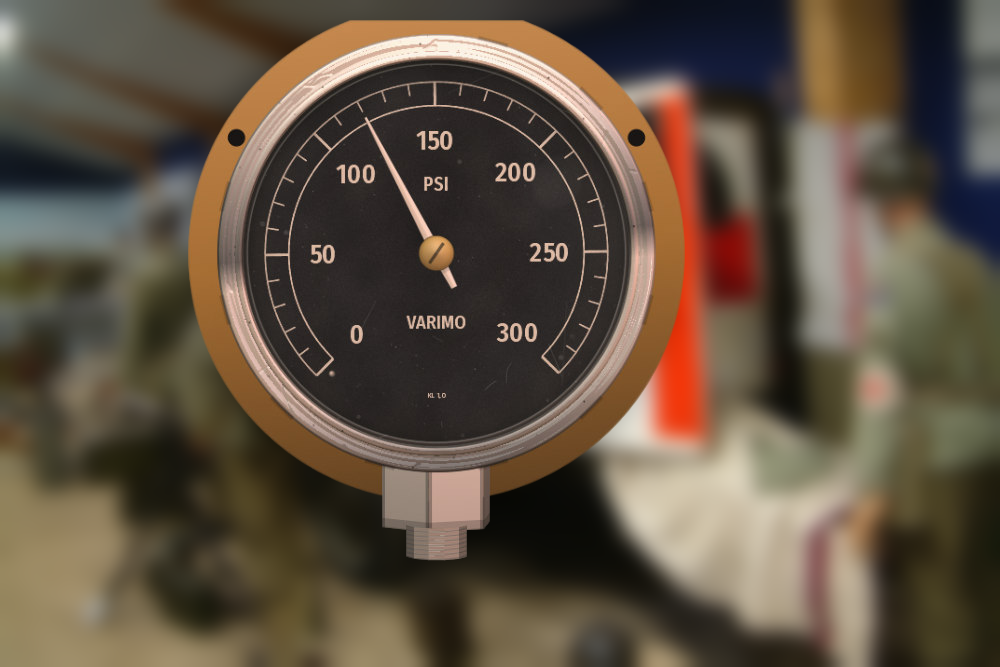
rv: psi 120
